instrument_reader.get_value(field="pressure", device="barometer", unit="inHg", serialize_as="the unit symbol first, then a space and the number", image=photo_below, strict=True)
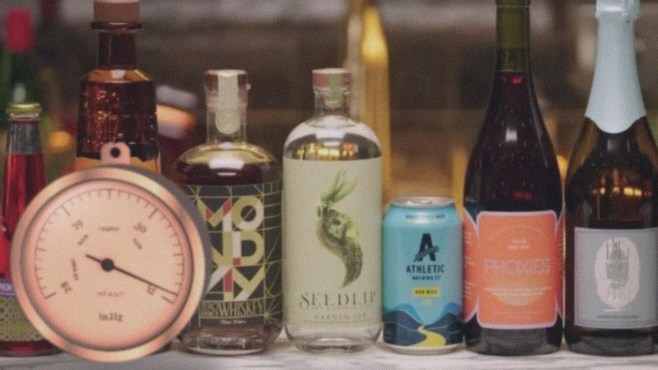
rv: inHg 30.9
